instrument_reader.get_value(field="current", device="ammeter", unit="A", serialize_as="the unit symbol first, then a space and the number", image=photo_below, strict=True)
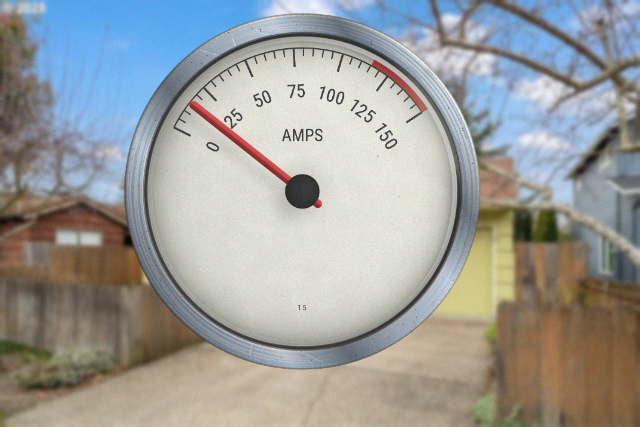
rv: A 15
